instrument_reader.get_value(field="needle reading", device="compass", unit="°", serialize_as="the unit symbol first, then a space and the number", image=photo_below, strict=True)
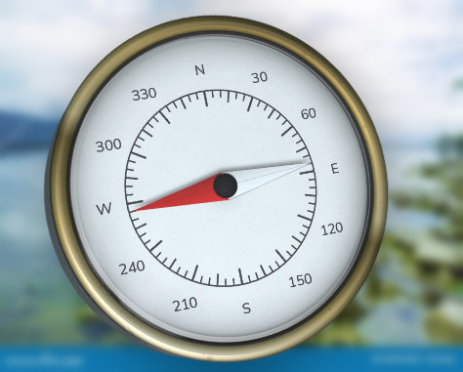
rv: ° 265
